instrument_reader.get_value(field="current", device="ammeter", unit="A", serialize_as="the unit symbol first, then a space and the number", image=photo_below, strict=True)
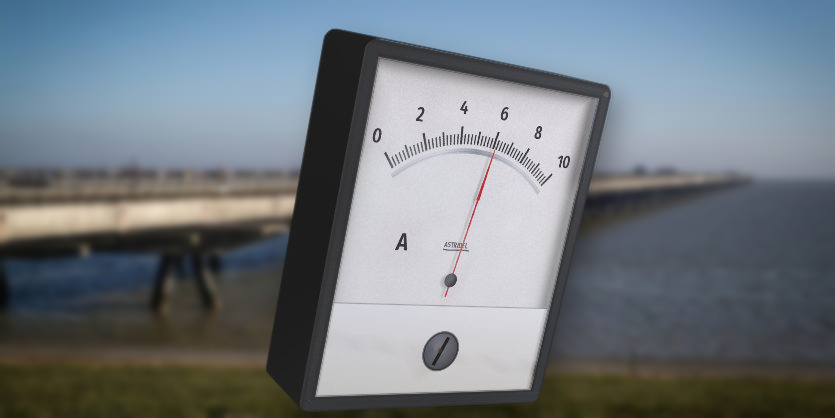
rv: A 6
